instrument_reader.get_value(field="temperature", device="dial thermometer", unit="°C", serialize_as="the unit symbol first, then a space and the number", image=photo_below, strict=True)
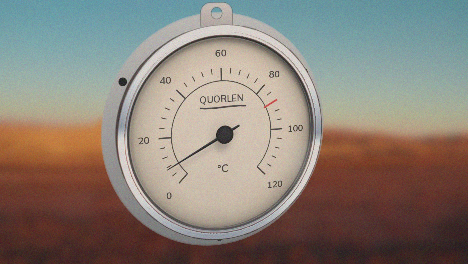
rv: °C 8
